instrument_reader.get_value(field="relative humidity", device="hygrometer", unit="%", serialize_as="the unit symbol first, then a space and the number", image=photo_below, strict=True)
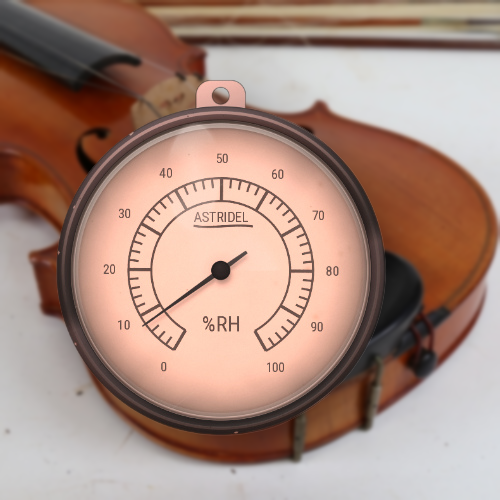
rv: % 8
